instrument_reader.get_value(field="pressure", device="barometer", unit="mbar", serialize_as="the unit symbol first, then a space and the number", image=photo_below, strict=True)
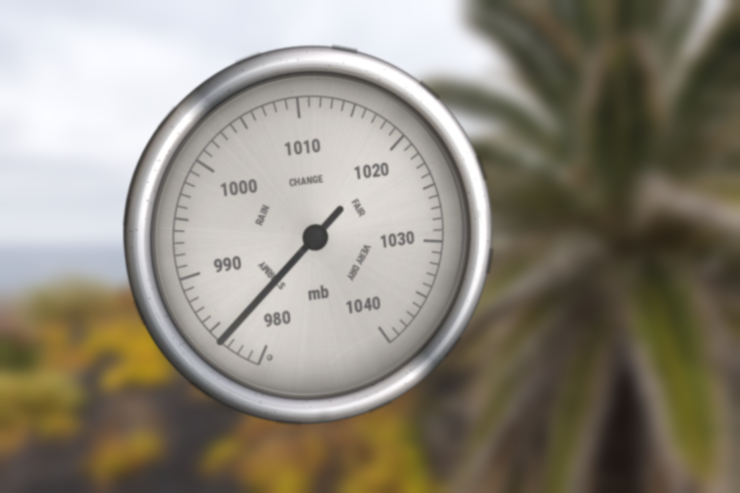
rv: mbar 984
